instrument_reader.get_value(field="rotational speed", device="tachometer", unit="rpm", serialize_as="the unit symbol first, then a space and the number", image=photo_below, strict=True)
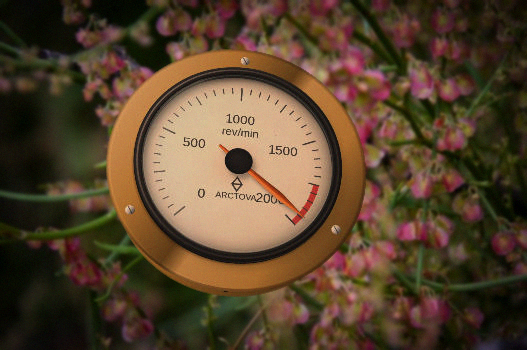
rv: rpm 1950
